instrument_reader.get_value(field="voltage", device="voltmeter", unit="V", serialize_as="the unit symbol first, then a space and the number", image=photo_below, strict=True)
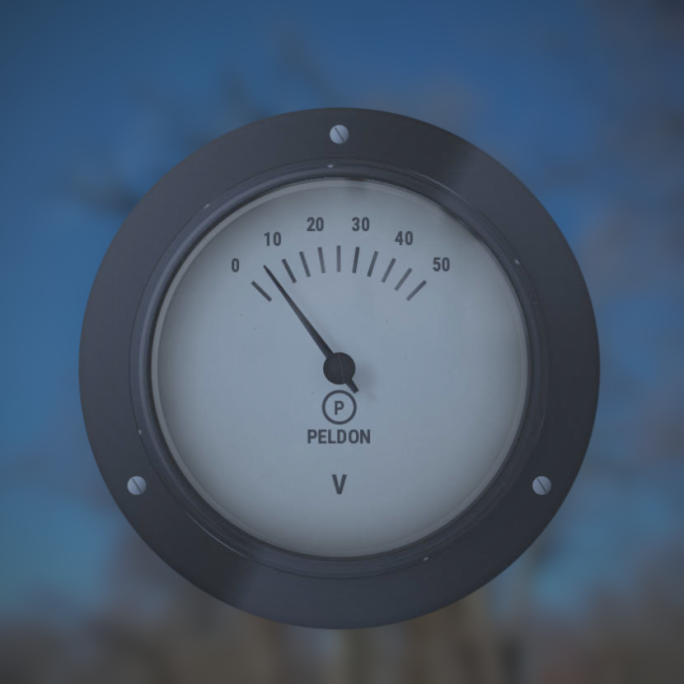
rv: V 5
